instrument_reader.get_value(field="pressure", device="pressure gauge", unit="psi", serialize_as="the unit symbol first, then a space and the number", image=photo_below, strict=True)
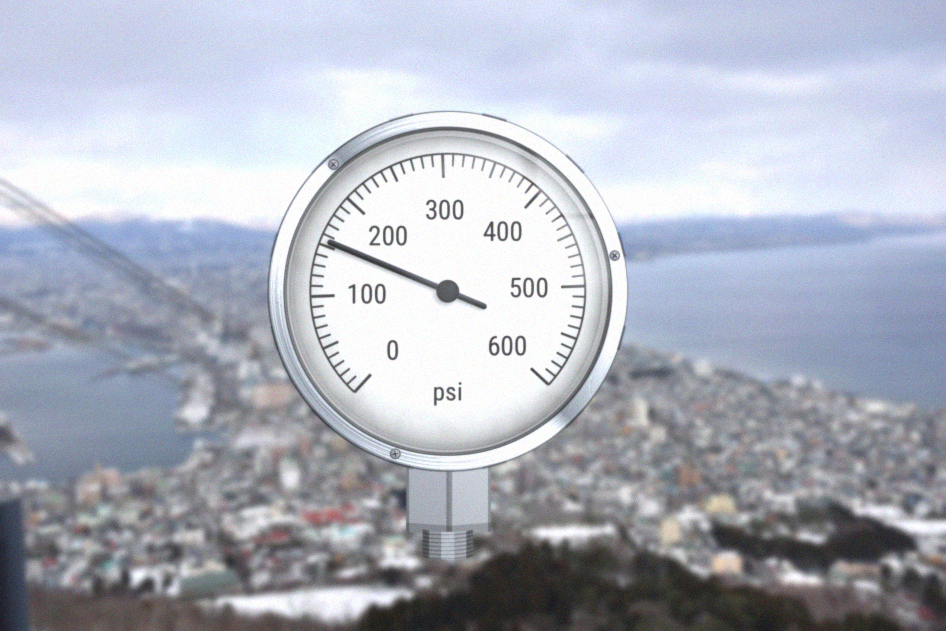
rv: psi 155
